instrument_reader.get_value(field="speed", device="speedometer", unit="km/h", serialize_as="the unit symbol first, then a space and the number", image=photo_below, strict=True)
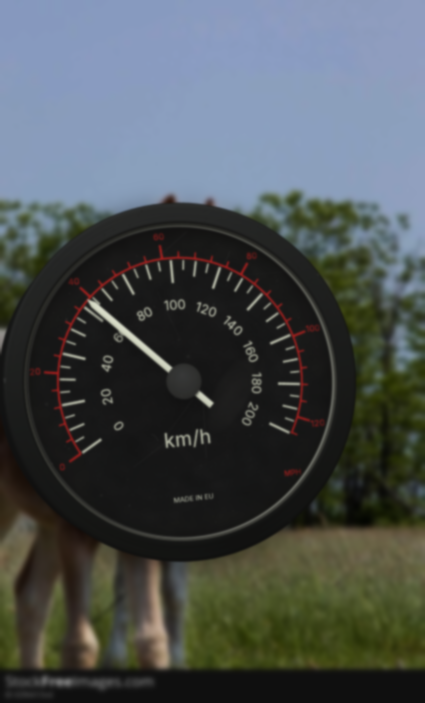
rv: km/h 62.5
